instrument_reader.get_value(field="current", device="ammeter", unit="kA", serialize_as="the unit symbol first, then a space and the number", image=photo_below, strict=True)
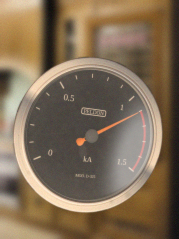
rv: kA 1.1
